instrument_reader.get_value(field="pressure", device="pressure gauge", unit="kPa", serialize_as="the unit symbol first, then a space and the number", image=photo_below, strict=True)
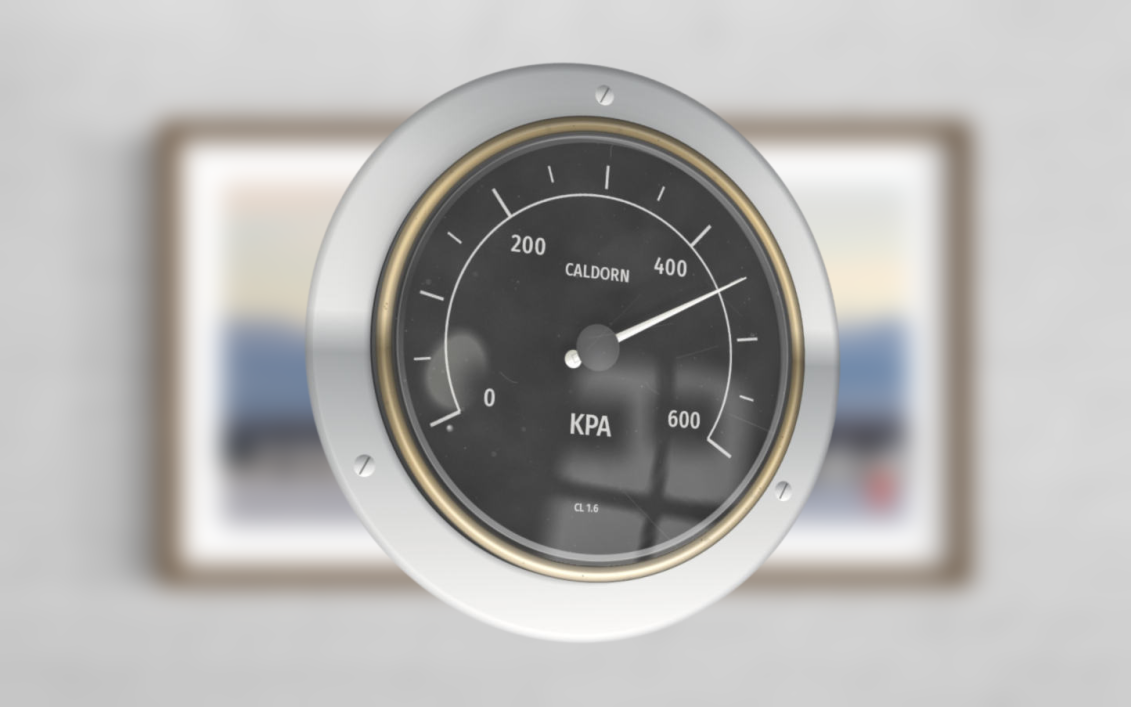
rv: kPa 450
